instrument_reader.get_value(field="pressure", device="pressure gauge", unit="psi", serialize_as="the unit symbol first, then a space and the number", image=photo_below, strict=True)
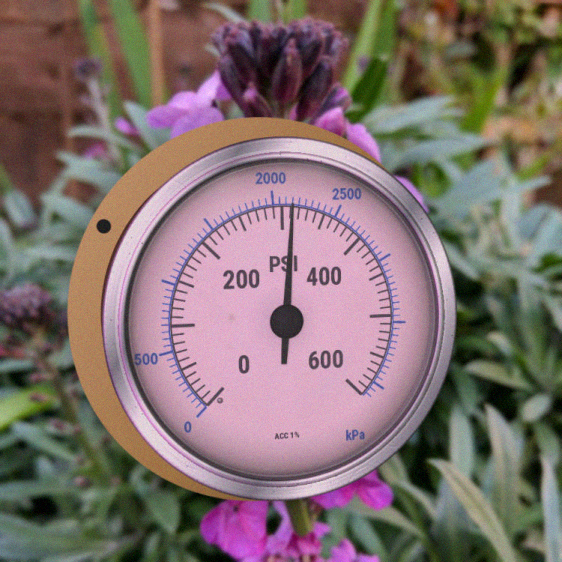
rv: psi 310
